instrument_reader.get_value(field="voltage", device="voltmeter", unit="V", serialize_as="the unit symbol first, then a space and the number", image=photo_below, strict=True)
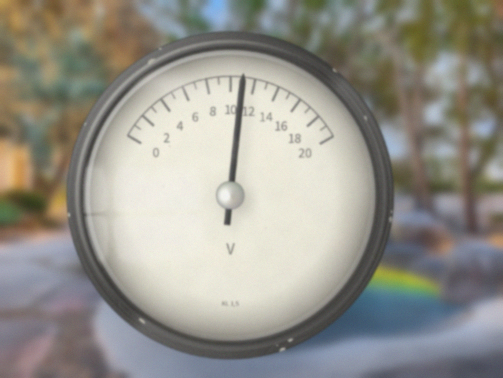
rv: V 11
